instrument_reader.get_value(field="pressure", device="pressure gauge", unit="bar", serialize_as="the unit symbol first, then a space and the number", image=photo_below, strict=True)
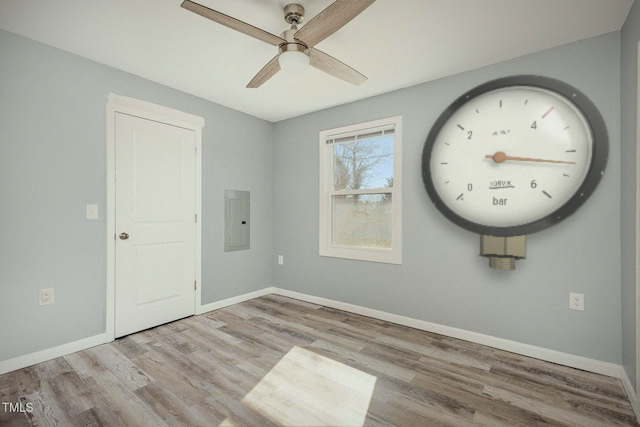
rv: bar 5.25
